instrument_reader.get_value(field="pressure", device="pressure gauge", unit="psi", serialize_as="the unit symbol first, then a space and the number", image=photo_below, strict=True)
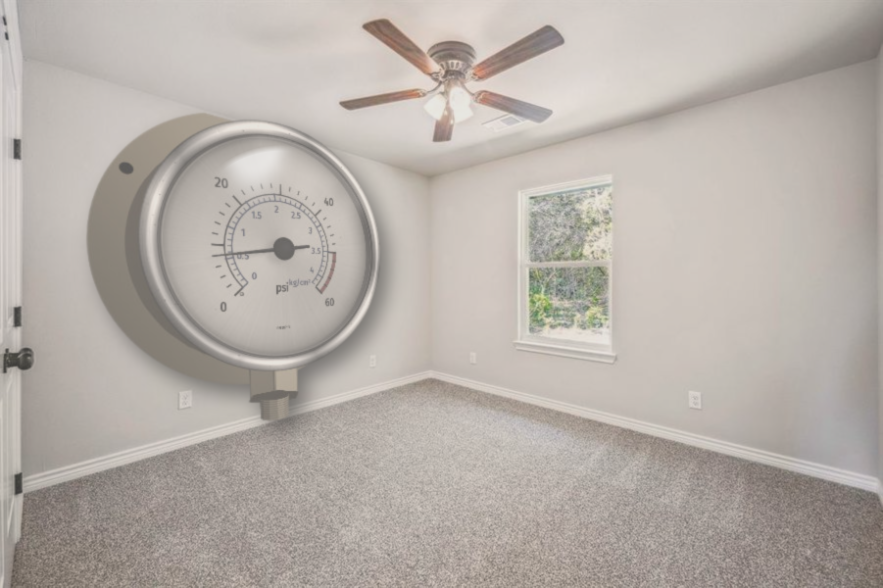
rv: psi 8
